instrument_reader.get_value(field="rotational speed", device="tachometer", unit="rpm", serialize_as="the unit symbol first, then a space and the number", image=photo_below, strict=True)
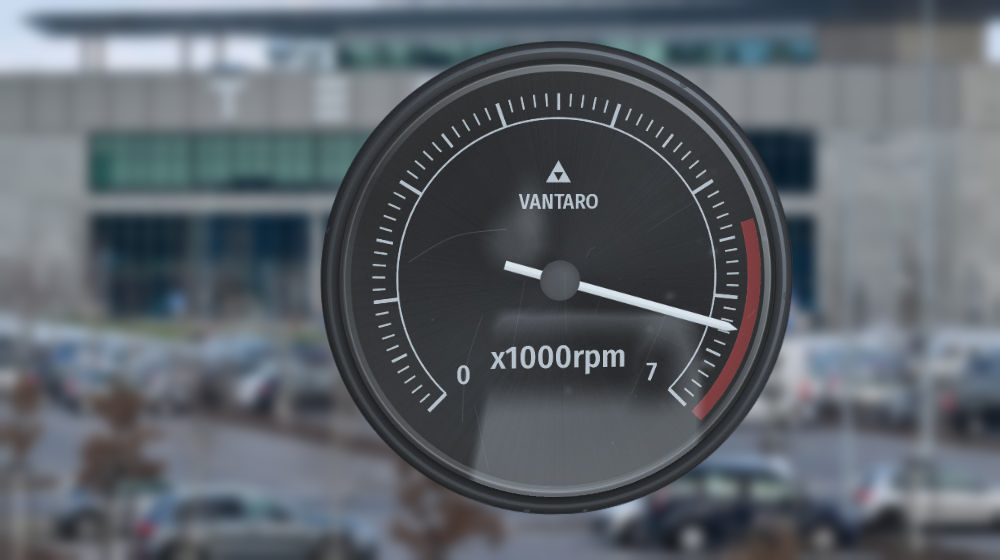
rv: rpm 6250
